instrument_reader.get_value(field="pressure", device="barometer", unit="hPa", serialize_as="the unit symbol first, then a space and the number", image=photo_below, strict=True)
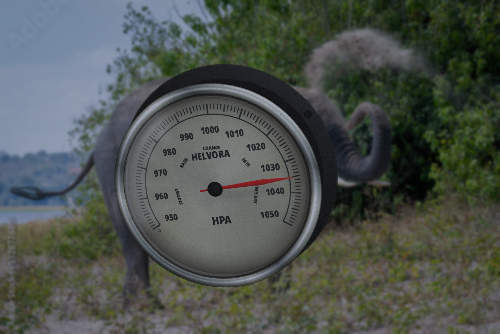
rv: hPa 1035
